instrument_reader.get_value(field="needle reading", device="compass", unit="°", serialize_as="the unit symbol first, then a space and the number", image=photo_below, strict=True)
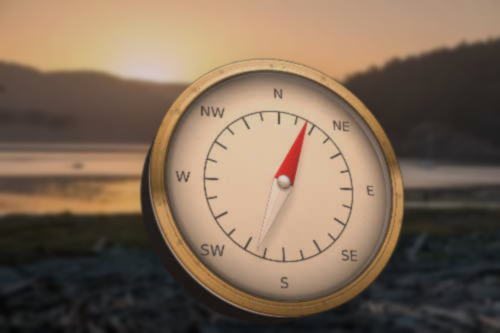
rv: ° 22.5
